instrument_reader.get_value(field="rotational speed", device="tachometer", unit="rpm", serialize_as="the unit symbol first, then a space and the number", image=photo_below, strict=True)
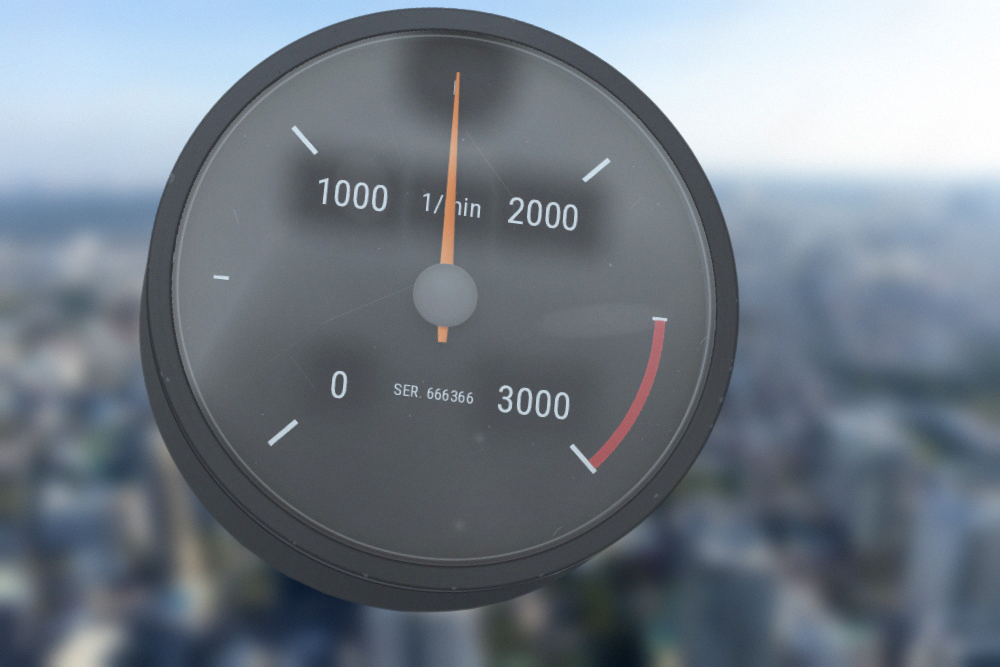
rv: rpm 1500
